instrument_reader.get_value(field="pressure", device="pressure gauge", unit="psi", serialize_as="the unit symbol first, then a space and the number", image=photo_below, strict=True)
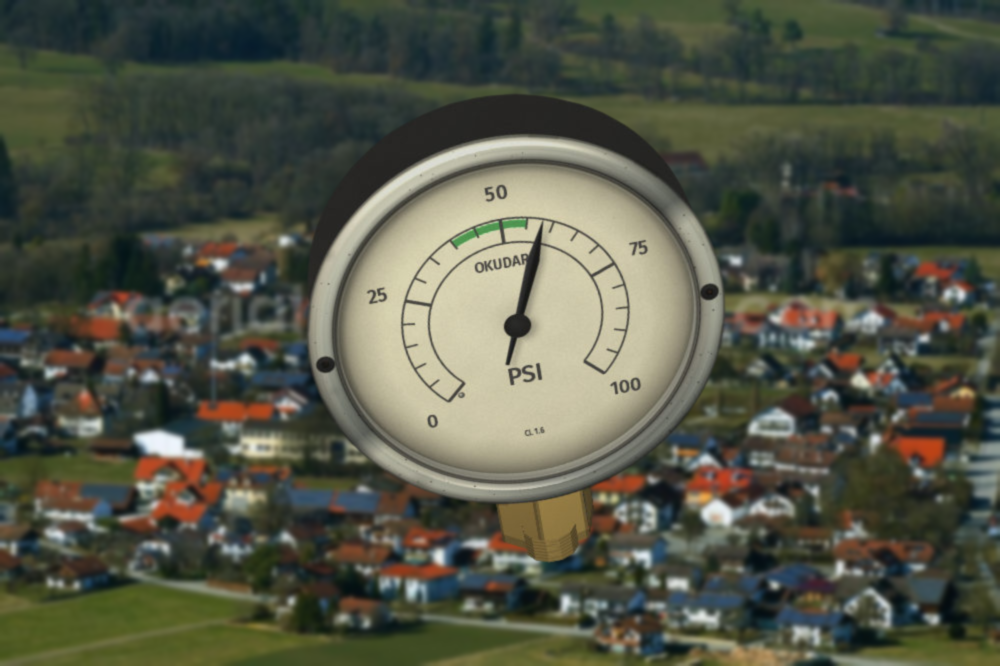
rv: psi 57.5
